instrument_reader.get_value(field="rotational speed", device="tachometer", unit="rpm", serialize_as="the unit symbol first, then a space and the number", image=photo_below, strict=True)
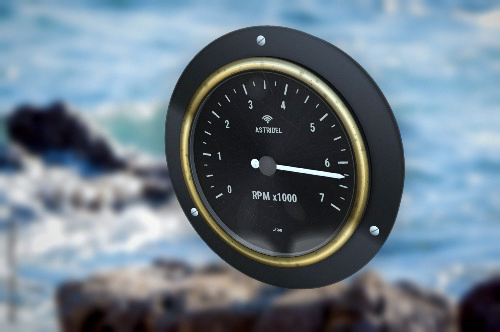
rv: rpm 6250
